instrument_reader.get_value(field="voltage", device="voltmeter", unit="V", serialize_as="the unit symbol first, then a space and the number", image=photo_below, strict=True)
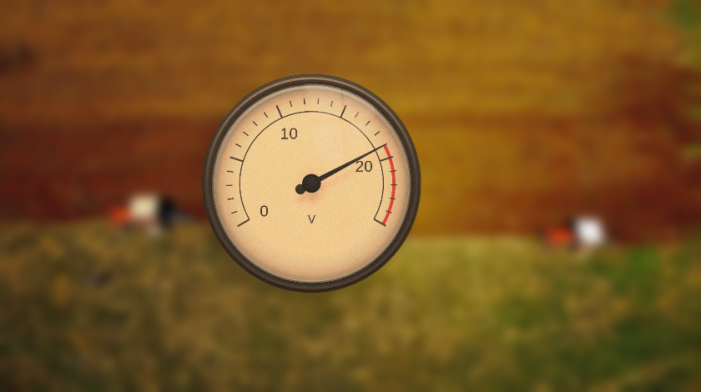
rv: V 19
